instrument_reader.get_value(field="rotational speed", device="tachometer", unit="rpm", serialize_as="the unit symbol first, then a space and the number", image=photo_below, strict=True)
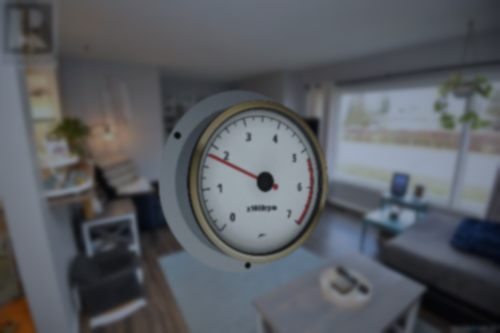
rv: rpm 1750
